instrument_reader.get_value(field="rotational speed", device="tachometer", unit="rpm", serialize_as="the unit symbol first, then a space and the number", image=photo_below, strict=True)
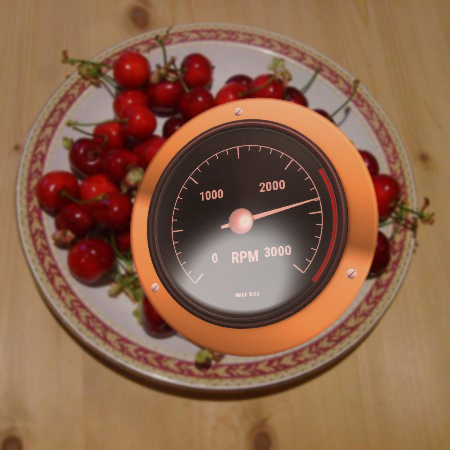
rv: rpm 2400
